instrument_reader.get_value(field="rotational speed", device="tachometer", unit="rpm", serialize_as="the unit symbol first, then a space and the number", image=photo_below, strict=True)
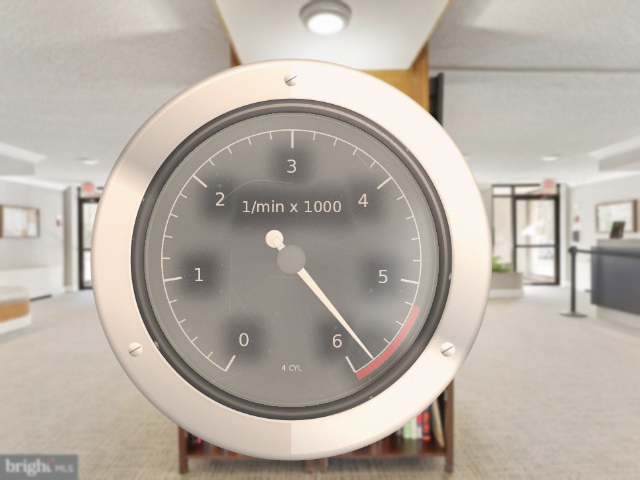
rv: rpm 5800
